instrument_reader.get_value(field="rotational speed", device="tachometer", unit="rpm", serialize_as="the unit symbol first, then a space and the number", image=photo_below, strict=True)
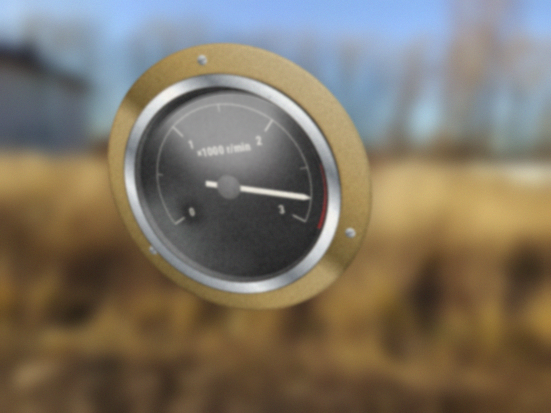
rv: rpm 2750
